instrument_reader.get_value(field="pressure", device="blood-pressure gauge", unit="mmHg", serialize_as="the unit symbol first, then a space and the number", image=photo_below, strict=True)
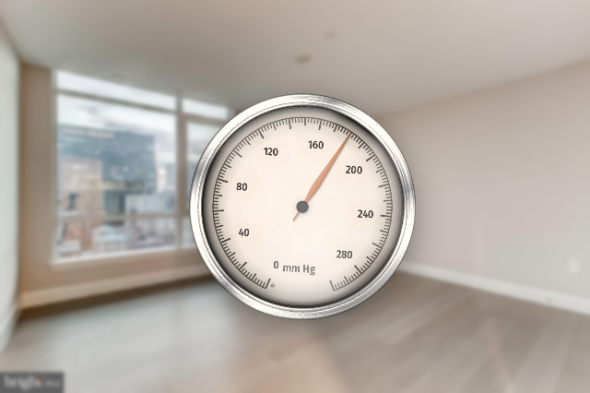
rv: mmHg 180
